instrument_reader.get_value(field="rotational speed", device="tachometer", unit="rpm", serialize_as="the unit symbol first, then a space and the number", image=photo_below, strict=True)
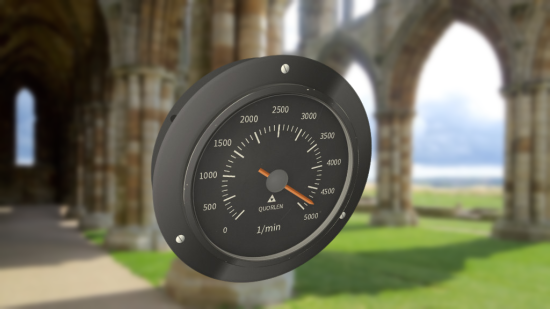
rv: rpm 4800
